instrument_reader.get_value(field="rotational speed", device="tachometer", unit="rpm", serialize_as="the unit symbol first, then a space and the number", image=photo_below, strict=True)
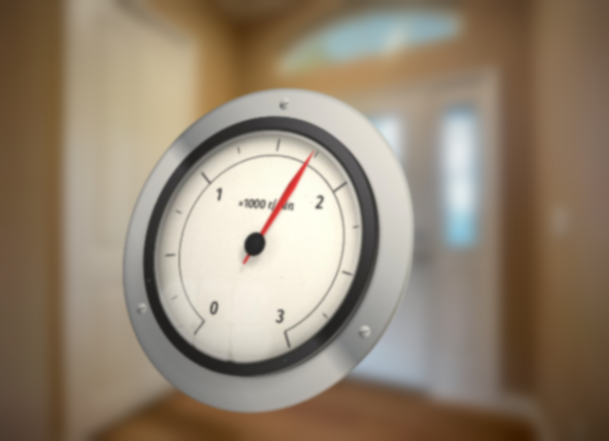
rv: rpm 1750
